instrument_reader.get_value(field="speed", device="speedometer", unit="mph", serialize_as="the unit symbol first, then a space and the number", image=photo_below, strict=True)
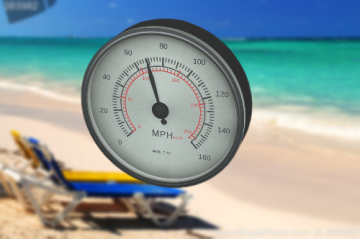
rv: mph 70
